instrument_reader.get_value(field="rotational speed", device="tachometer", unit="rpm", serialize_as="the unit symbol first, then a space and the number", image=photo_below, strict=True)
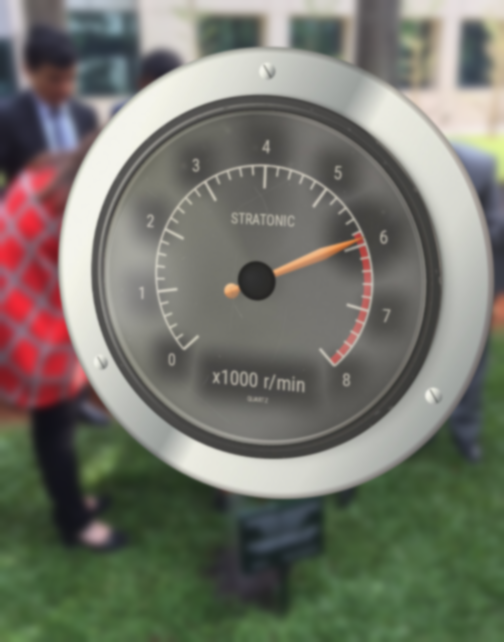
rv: rpm 5900
